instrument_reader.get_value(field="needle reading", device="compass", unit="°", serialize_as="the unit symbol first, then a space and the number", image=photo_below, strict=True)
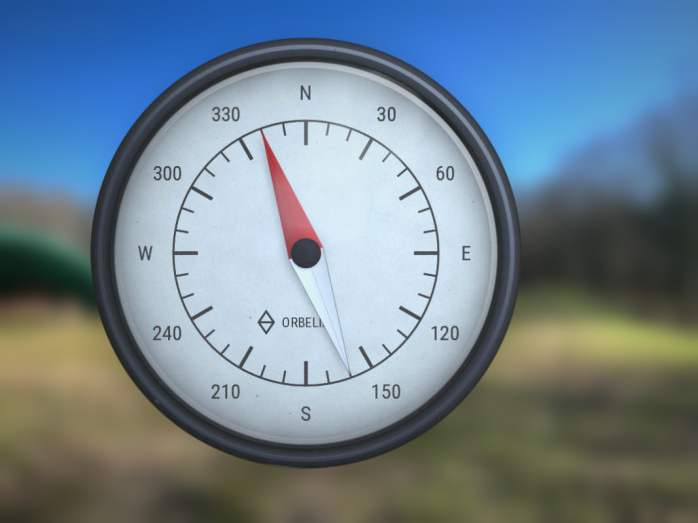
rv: ° 340
